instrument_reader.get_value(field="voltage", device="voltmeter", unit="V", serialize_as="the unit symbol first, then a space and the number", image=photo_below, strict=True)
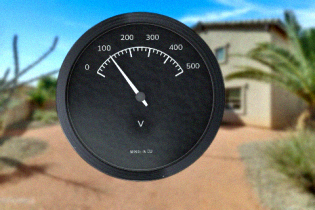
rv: V 100
